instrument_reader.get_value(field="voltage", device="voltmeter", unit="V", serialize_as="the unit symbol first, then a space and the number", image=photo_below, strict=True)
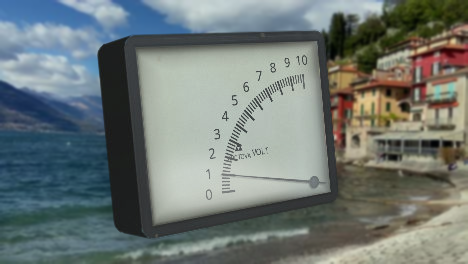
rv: V 1
